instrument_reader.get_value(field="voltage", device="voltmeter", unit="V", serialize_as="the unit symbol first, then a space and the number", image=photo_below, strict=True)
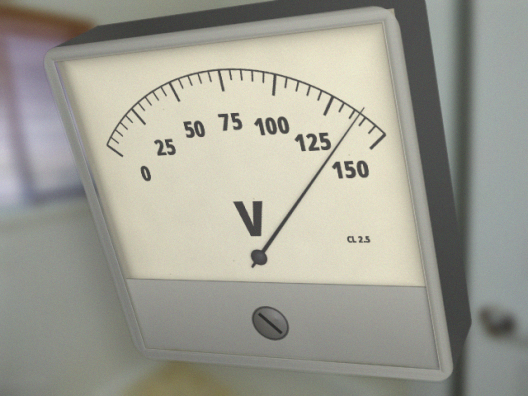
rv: V 137.5
